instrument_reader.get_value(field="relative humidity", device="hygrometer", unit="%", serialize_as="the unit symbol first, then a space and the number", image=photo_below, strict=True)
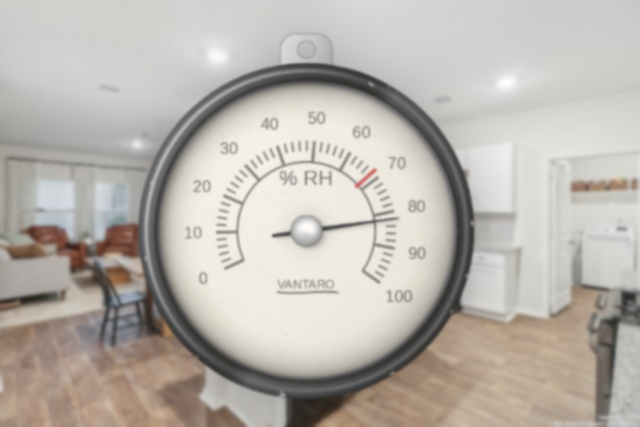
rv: % 82
